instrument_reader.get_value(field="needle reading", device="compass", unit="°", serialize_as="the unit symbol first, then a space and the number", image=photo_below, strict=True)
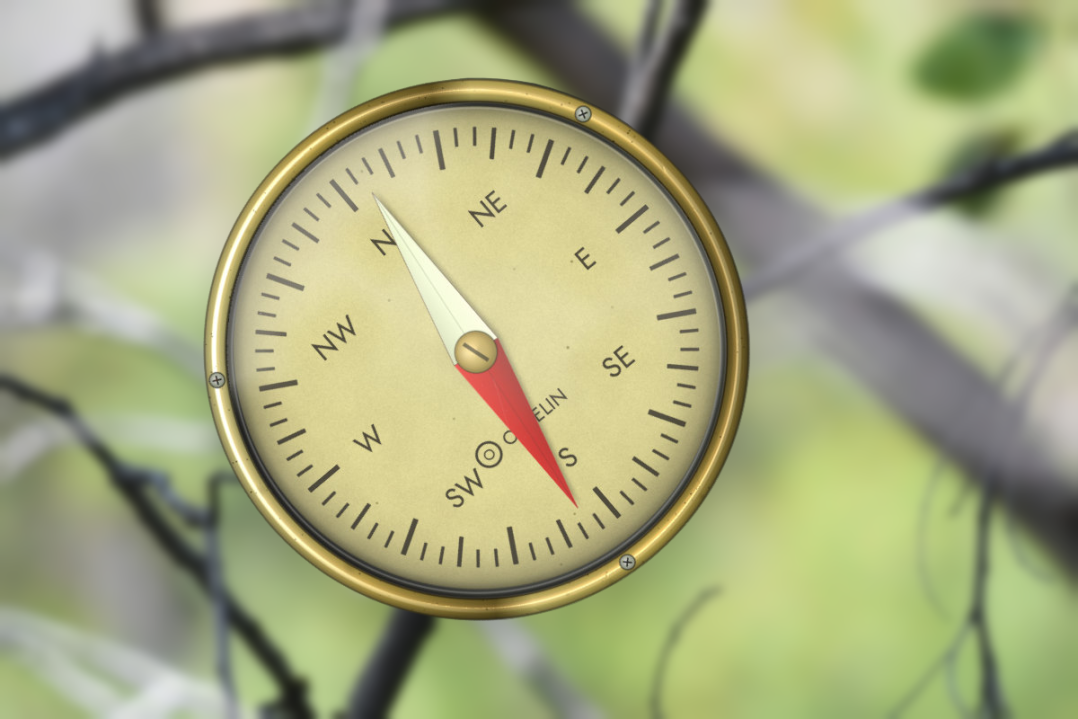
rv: ° 187.5
